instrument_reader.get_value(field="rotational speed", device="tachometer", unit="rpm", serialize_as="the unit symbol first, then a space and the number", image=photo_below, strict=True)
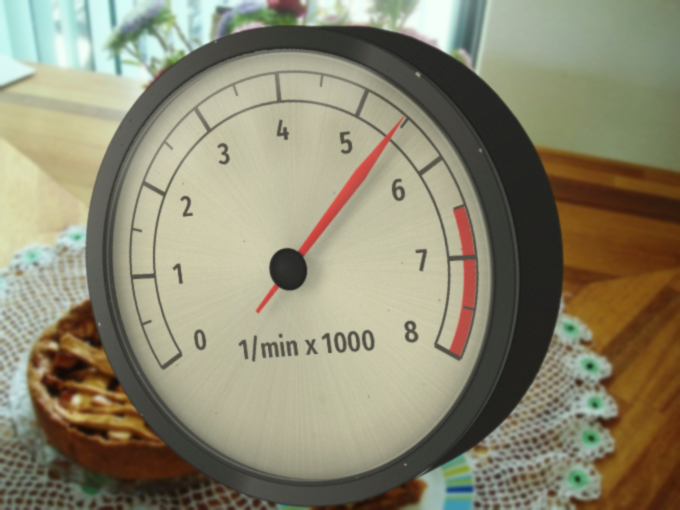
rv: rpm 5500
